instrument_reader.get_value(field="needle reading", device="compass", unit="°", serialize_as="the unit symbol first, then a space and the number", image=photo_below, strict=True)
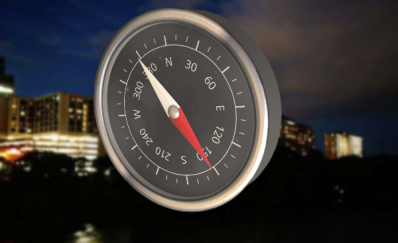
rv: ° 150
